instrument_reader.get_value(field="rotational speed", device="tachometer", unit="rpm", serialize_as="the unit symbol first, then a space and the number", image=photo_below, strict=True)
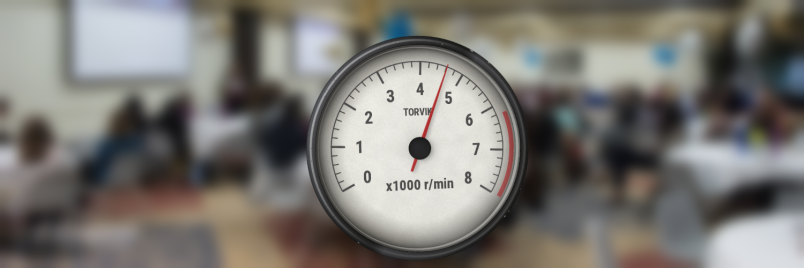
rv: rpm 4600
